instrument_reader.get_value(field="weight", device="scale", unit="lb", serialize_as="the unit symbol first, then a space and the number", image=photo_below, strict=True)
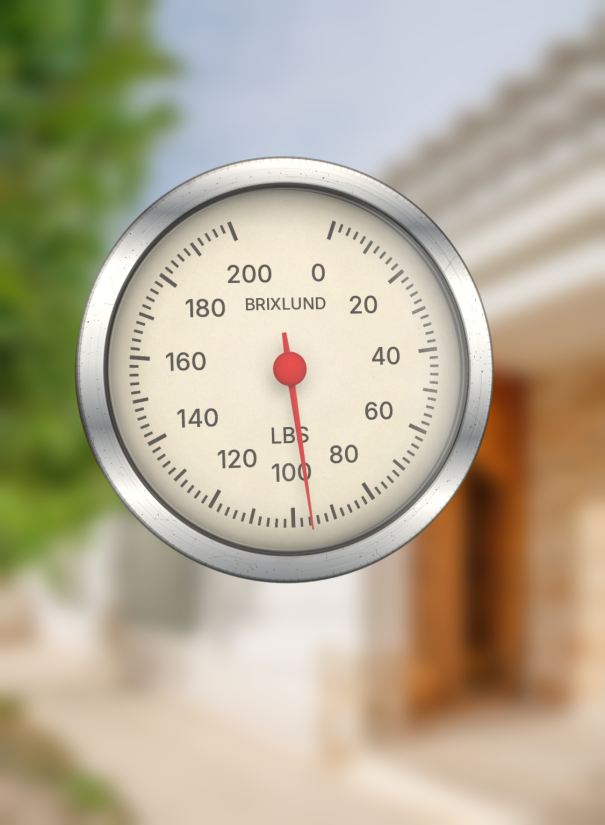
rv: lb 96
